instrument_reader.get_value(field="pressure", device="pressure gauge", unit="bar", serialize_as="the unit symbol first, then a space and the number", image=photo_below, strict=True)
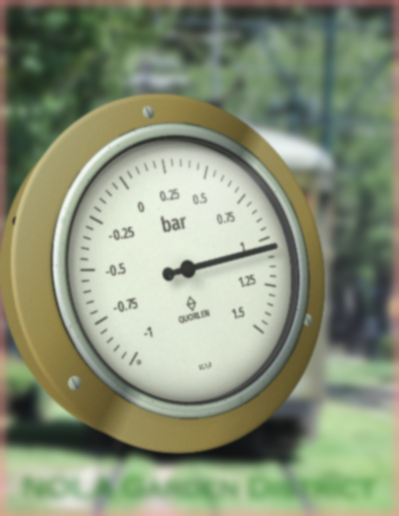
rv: bar 1.05
